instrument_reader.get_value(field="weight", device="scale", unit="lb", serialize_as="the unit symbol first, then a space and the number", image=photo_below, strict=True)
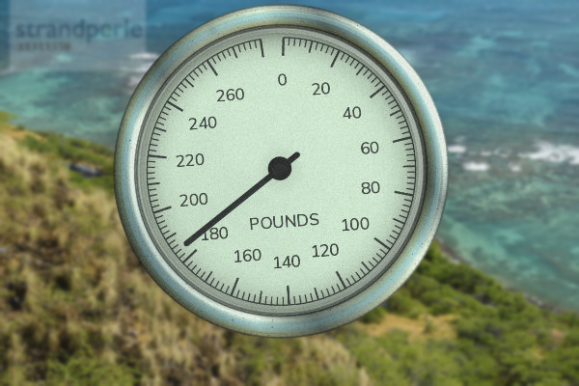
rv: lb 184
